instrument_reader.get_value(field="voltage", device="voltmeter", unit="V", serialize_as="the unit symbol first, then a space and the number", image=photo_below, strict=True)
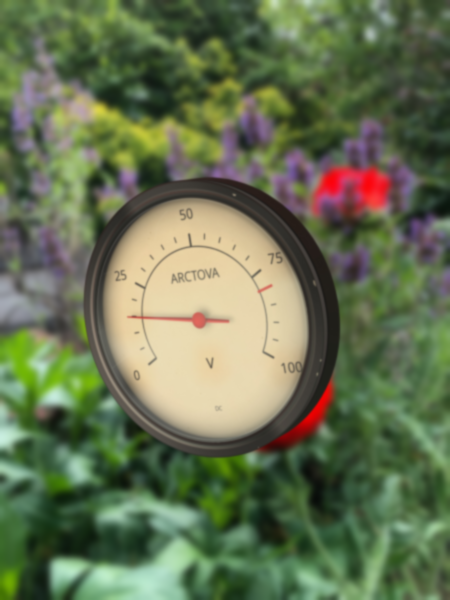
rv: V 15
